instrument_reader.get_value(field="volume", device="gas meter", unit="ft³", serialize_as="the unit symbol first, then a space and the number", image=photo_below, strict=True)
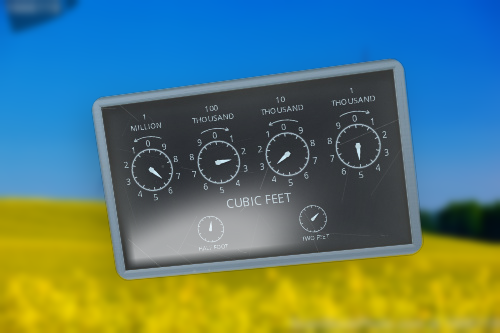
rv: ft³ 623500
